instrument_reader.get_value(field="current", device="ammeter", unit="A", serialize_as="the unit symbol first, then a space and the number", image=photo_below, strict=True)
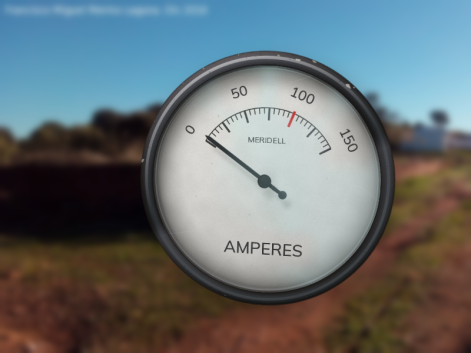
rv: A 5
